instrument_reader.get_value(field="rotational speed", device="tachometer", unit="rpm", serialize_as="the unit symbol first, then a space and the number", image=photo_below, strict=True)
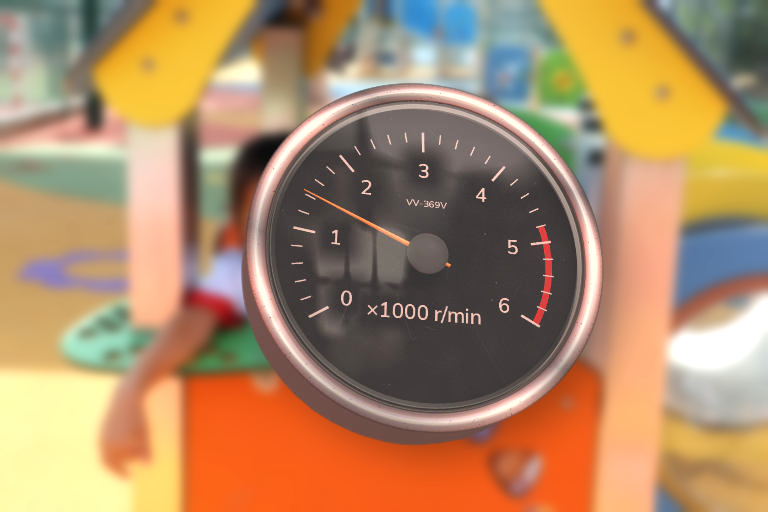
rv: rpm 1400
